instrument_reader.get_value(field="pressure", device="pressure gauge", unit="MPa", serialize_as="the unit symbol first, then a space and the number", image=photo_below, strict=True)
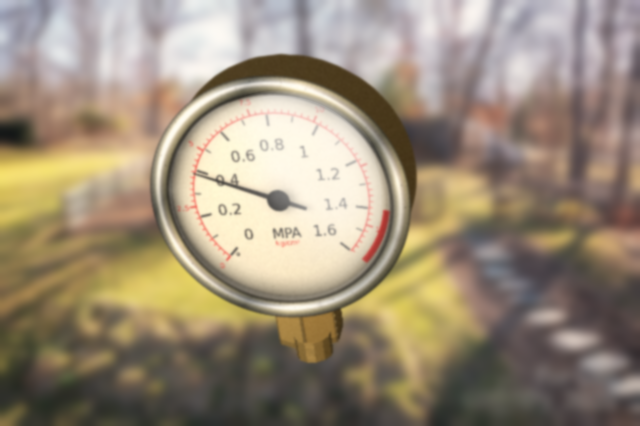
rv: MPa 0.4
